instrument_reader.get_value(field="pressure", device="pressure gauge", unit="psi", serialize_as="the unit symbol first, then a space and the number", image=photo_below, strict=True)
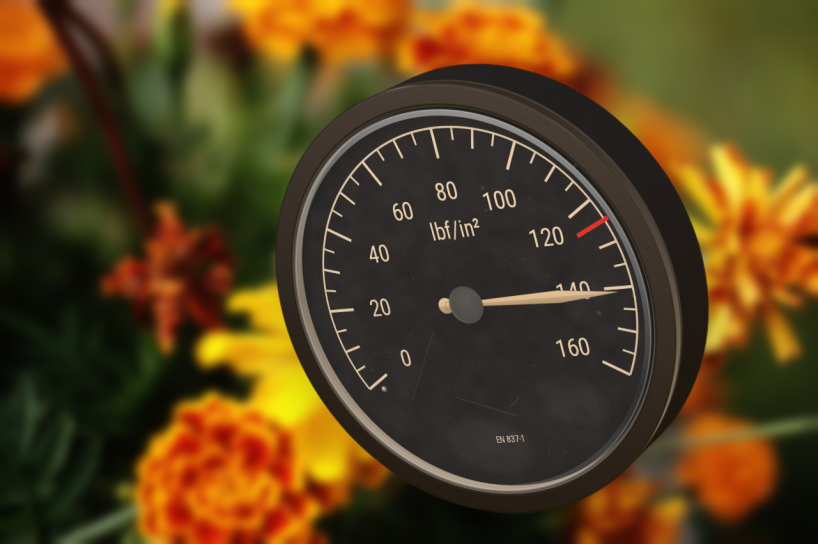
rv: psi 140
